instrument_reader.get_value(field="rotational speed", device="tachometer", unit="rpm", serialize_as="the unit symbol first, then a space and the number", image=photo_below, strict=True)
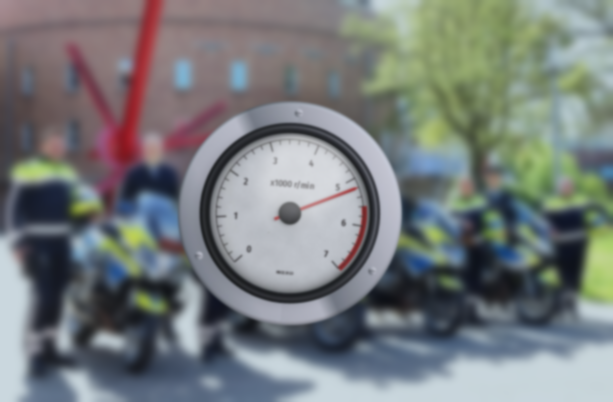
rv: rpm 5200
